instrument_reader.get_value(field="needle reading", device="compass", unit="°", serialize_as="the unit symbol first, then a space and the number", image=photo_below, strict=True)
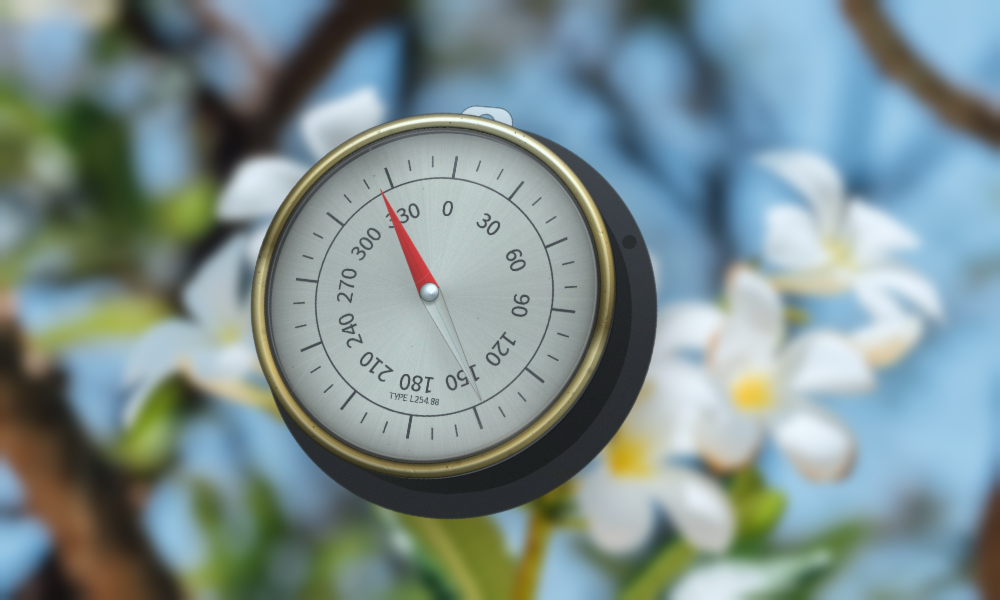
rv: ° 325
